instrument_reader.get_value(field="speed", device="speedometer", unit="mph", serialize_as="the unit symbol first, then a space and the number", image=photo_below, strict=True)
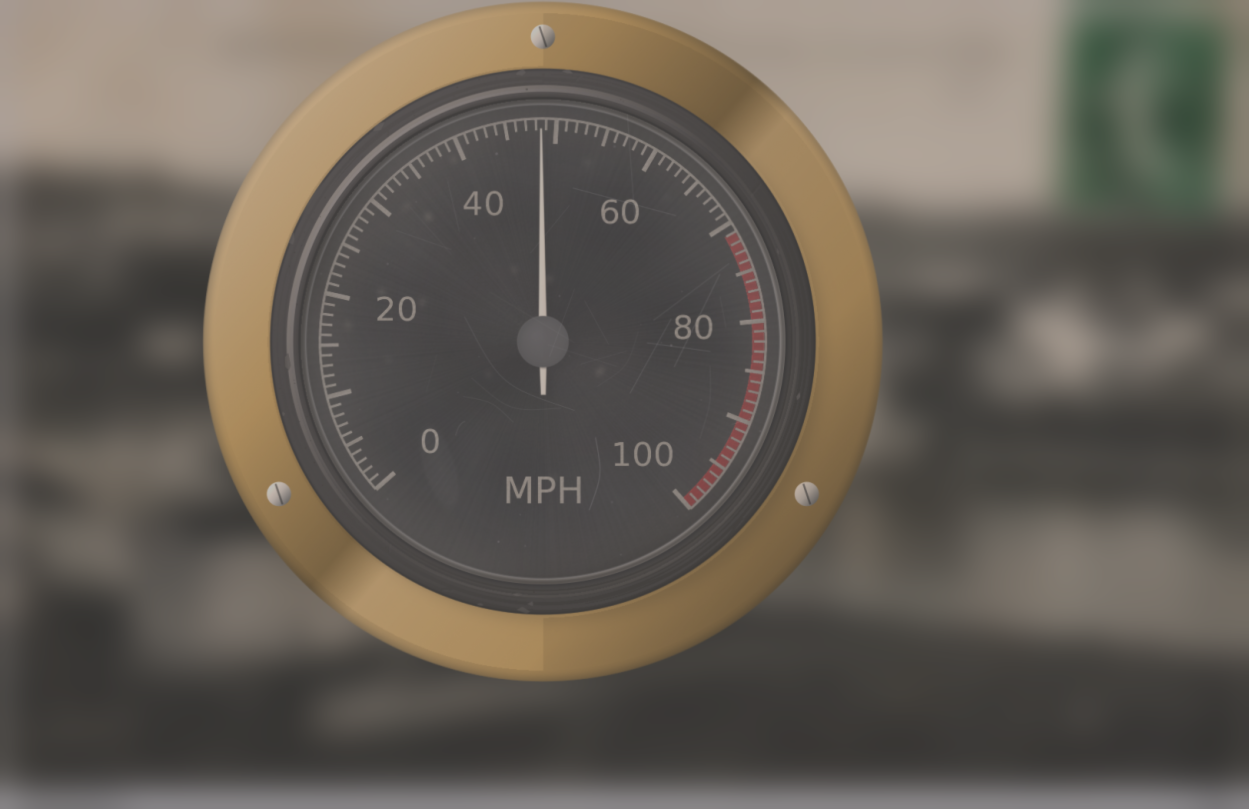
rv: mph 48.5
